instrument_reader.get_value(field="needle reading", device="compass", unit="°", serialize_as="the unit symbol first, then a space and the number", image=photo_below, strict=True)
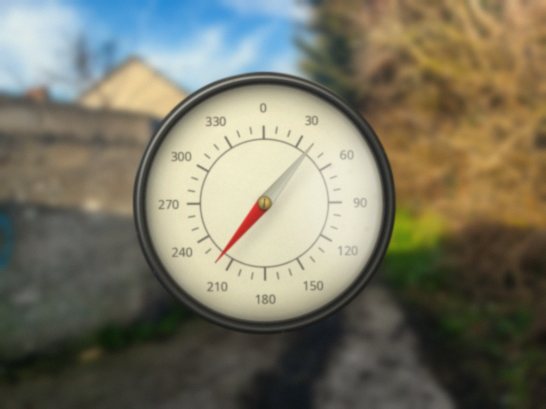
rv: ° 220
